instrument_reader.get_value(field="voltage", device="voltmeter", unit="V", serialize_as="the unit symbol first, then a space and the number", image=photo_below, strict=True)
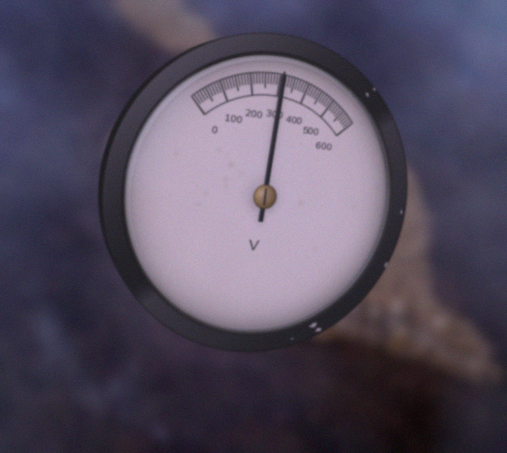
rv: V 300
